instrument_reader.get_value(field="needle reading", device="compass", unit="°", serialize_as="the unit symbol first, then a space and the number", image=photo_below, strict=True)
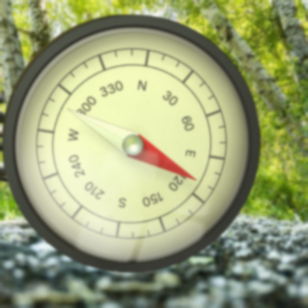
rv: ° 110
